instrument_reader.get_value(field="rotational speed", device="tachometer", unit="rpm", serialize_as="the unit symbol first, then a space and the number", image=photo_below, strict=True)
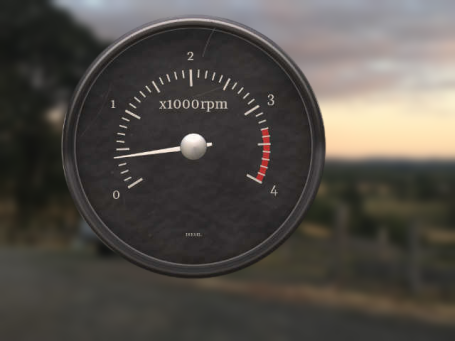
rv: rpm 400
